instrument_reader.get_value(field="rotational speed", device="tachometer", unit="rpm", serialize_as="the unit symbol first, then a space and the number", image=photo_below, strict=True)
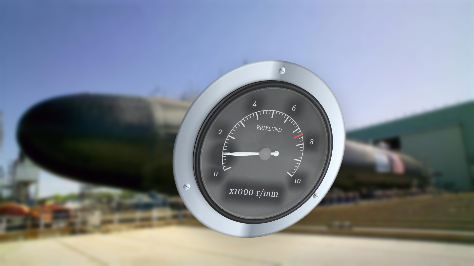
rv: rpm 1000
